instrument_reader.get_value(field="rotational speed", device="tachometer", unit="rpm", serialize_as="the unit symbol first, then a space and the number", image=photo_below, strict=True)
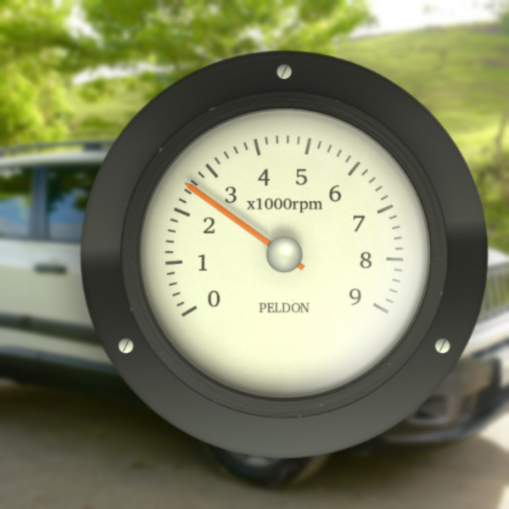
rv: rpm 2500
